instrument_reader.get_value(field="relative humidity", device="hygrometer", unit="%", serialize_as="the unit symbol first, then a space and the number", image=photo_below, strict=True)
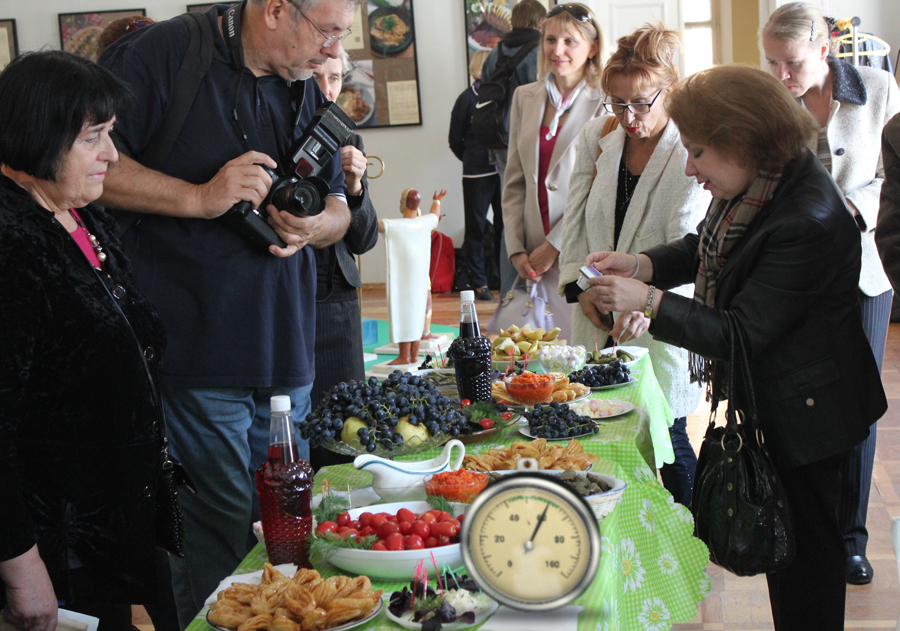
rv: % 60
